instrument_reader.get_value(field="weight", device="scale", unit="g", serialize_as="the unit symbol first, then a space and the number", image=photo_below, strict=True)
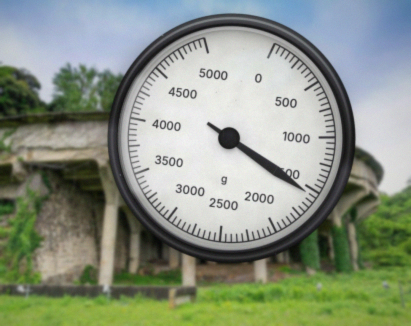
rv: g 1550
